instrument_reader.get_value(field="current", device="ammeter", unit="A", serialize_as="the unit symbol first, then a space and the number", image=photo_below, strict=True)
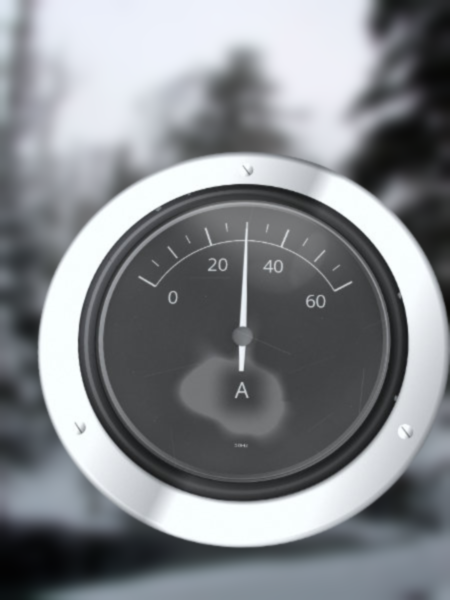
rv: A 30
